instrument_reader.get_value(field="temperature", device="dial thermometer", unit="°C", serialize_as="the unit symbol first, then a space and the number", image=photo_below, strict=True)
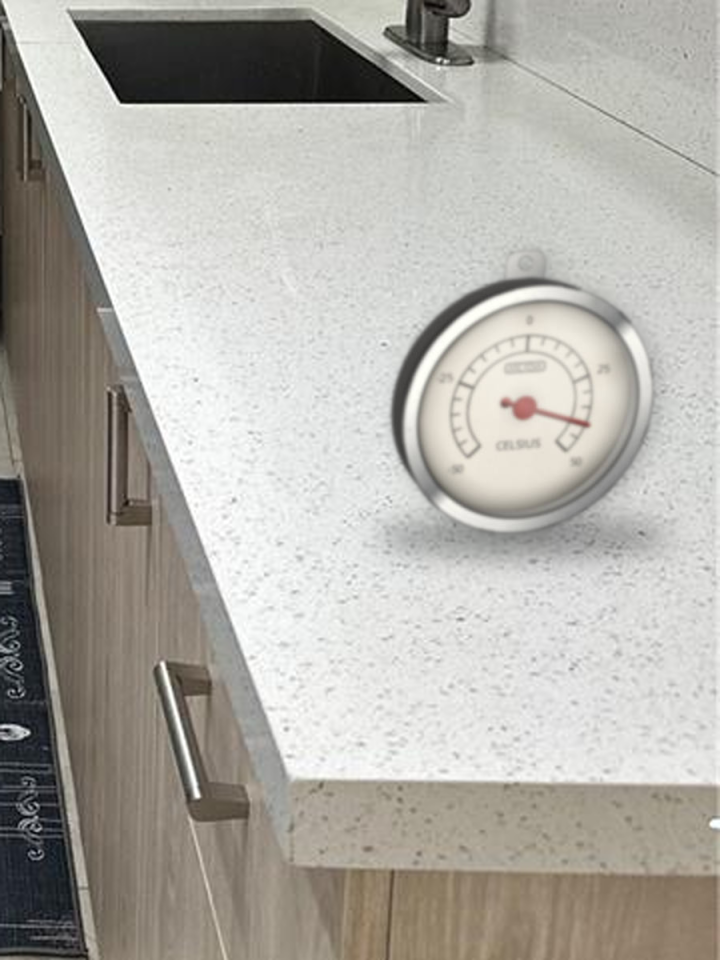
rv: °C 40
